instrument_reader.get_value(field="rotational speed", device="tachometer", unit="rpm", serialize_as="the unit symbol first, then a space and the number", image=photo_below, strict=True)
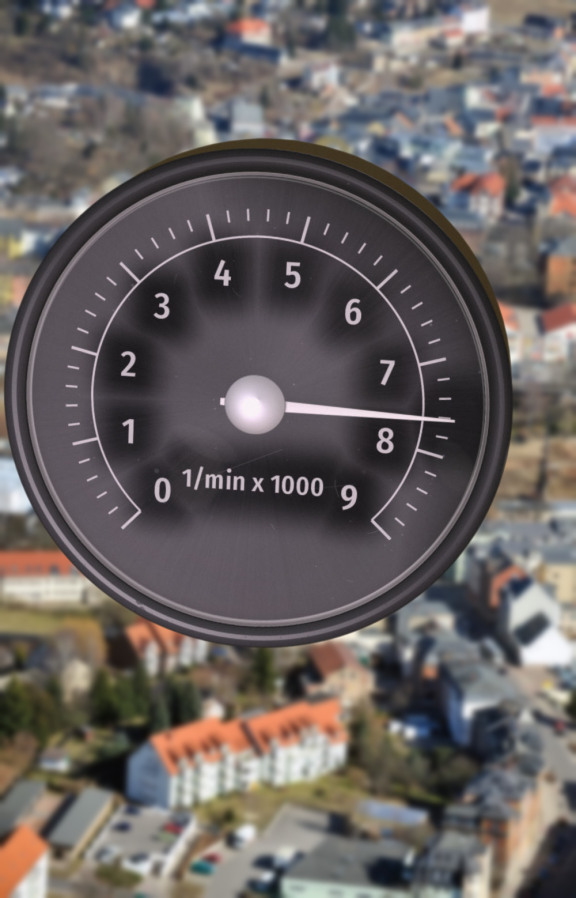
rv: rpm 7600
